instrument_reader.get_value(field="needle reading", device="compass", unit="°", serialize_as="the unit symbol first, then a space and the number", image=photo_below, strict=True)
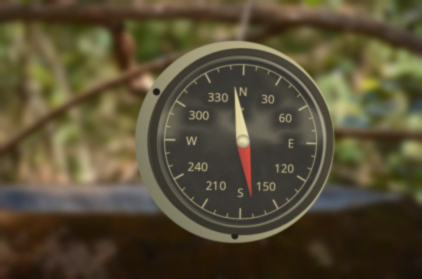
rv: ° 170
